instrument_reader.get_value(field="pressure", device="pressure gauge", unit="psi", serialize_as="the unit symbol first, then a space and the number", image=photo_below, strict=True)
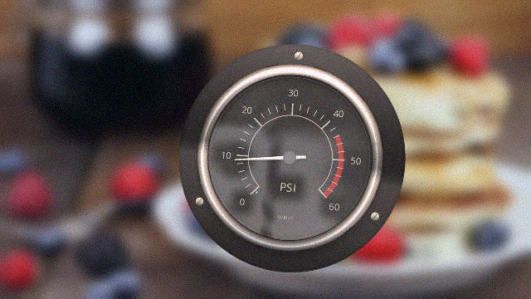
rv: psi 9
